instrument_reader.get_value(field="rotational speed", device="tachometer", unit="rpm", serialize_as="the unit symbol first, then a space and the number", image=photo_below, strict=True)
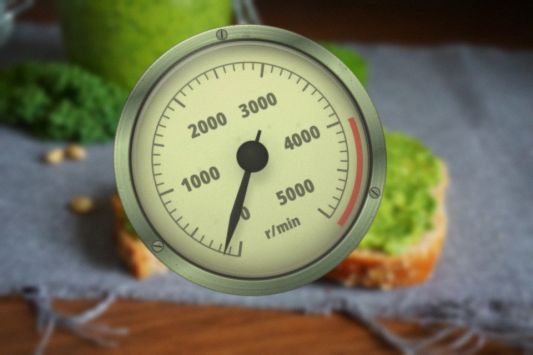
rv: rpm 150
